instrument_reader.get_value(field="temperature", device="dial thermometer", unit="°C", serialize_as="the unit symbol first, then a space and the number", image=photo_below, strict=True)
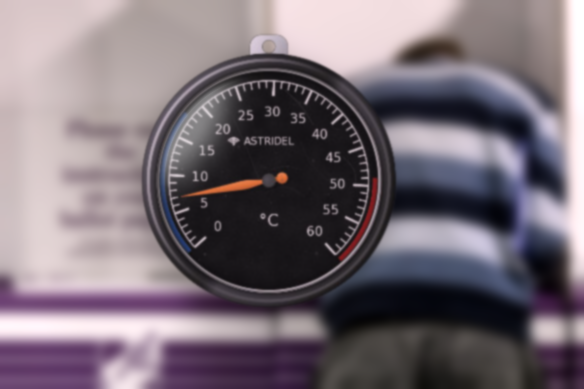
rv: °C 7
